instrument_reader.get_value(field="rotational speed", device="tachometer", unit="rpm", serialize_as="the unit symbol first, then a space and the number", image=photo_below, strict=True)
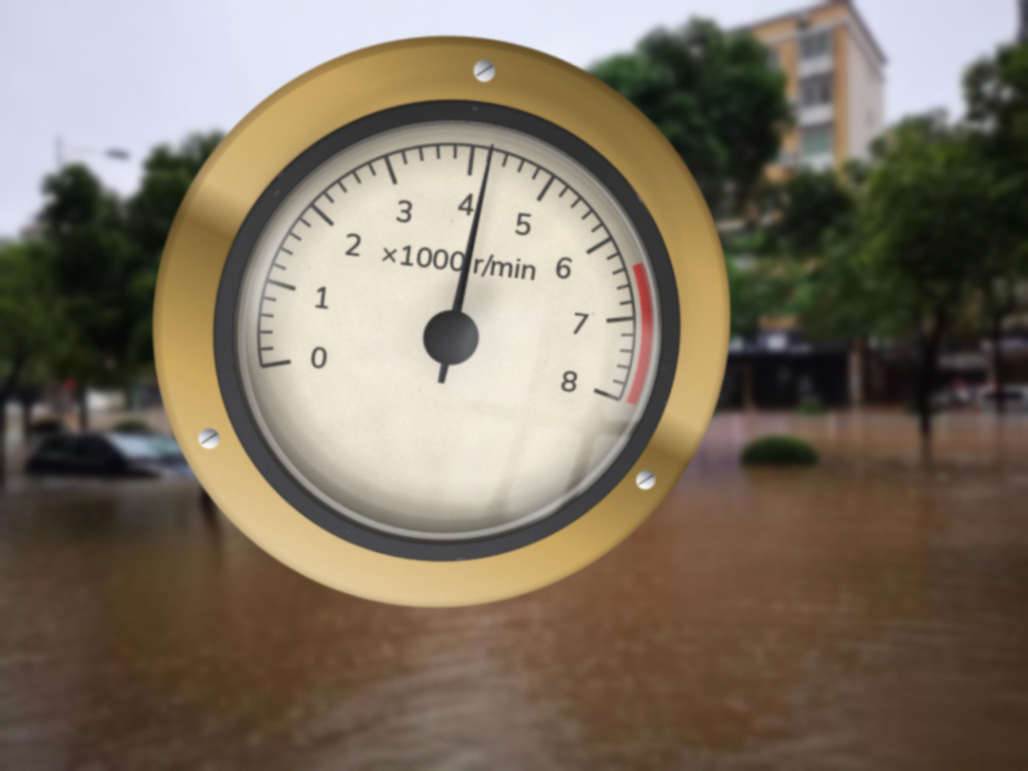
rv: rpm 4200
